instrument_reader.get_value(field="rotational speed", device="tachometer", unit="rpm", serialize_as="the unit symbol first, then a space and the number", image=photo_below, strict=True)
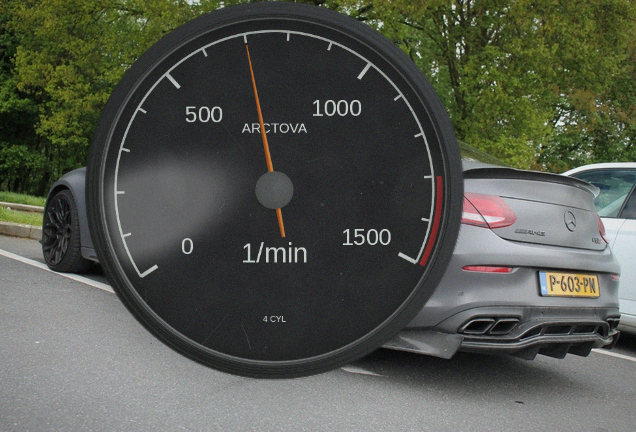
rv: rpm 700
